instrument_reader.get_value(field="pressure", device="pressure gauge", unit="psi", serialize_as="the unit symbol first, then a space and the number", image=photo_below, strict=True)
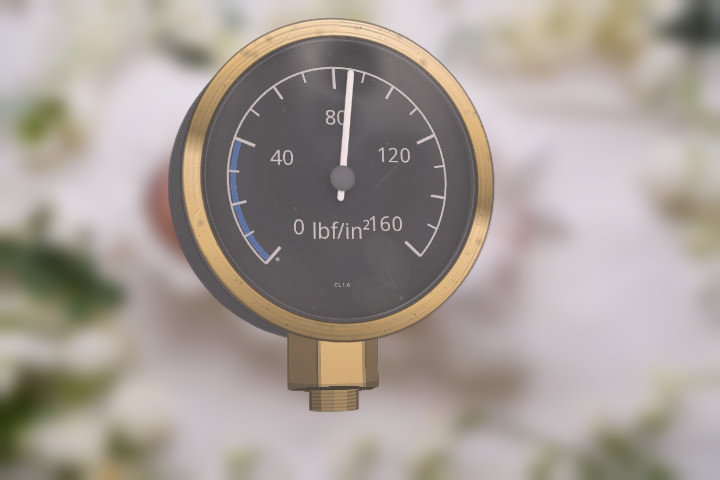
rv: psi 85
